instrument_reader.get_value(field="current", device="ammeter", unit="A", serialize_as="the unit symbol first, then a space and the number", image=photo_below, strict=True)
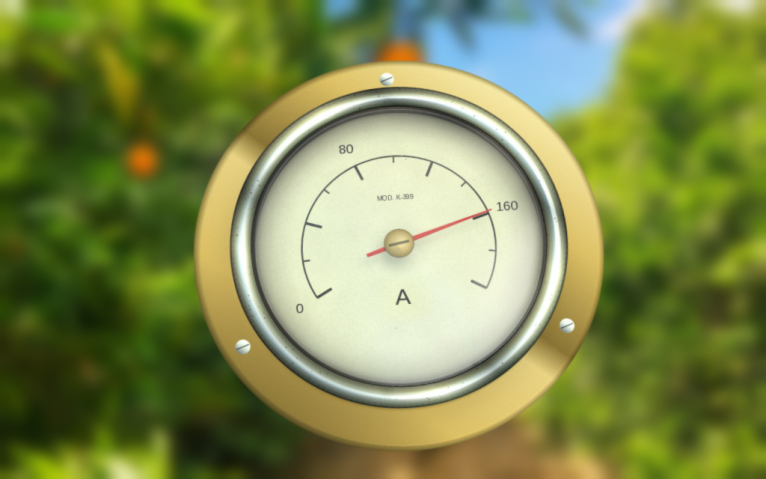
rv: A 160
